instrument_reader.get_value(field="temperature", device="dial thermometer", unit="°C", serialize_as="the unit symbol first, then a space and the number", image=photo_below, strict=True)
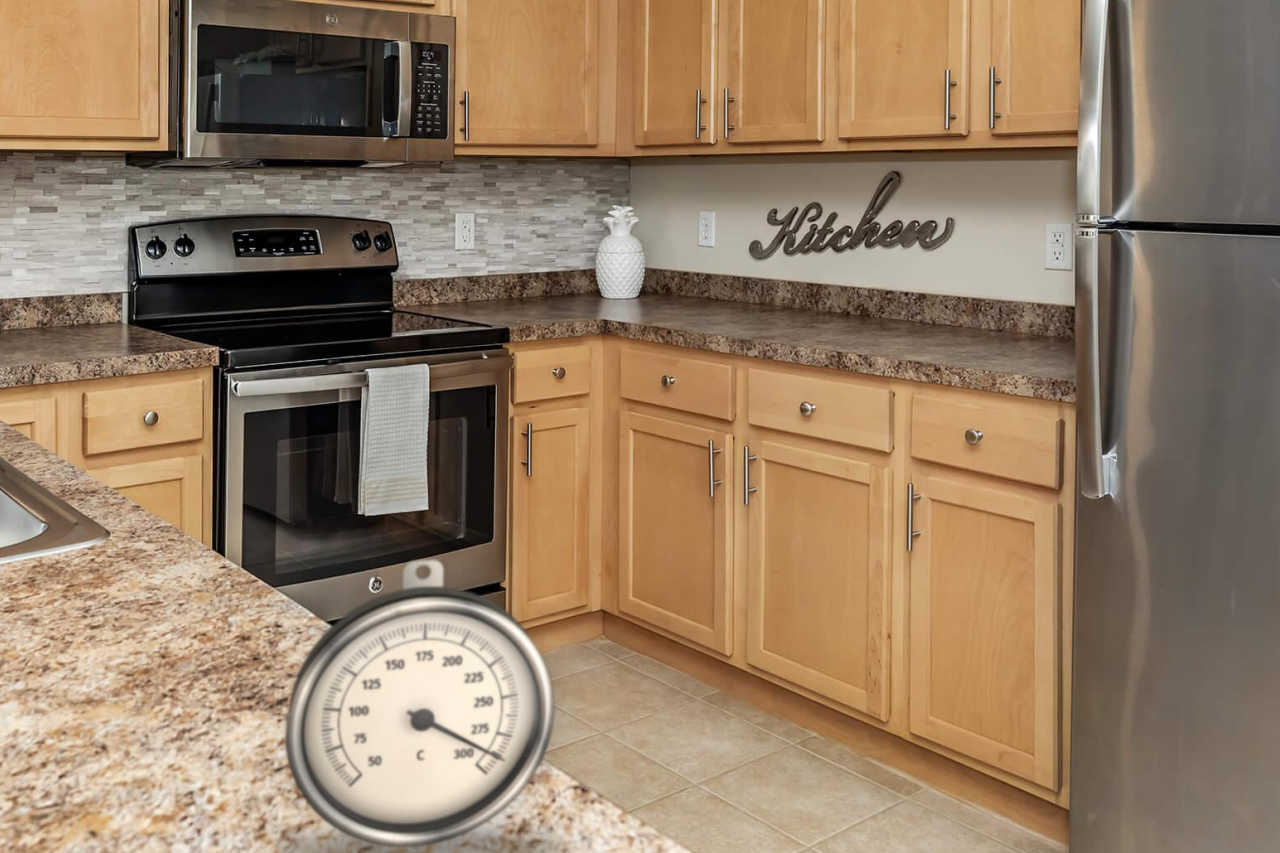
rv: °C 287.5
